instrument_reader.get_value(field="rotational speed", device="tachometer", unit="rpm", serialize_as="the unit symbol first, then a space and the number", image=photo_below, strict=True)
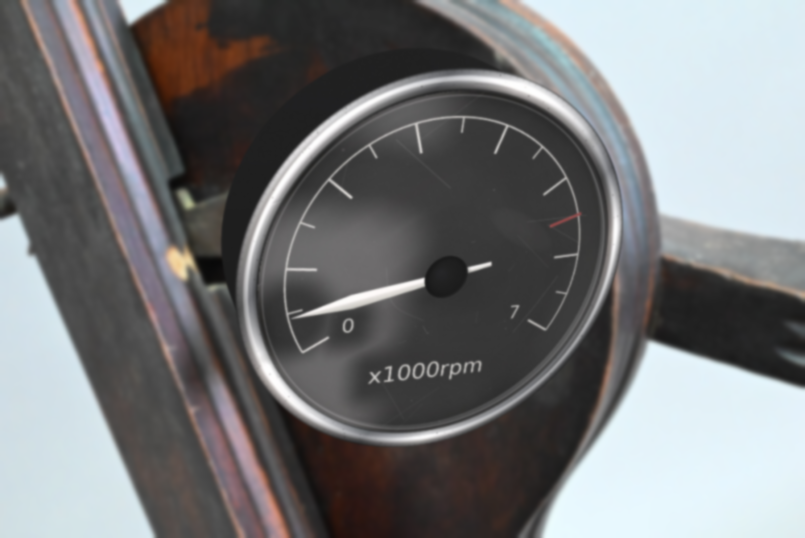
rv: rpm 500
